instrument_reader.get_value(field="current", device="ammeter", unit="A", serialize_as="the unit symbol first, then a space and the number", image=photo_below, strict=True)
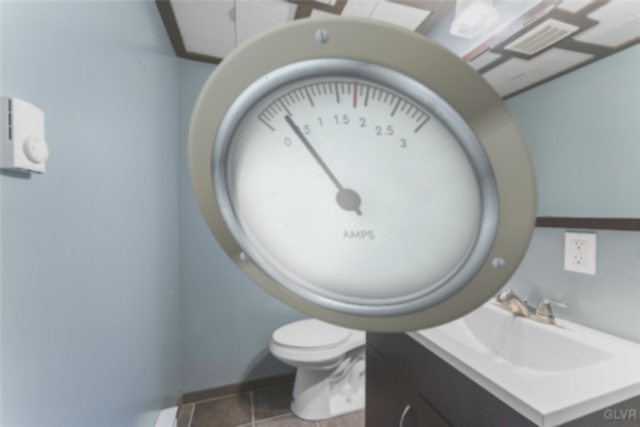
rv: A 0.5
